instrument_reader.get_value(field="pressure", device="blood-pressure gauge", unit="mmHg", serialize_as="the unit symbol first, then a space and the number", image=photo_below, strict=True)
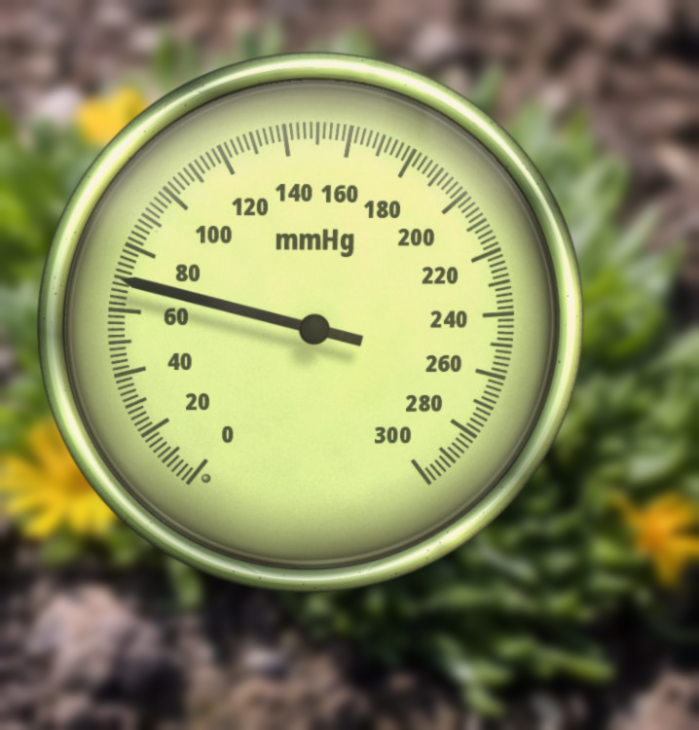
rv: mmHg 70
